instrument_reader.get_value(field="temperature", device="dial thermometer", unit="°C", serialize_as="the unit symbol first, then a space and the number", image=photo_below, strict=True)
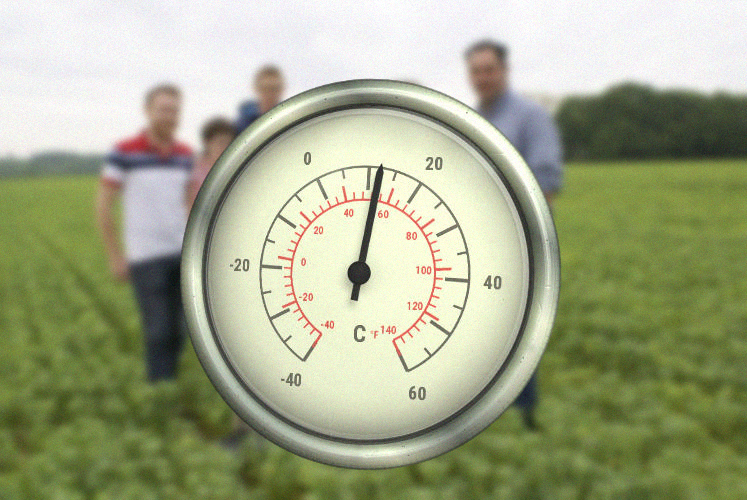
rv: °C 12.5
